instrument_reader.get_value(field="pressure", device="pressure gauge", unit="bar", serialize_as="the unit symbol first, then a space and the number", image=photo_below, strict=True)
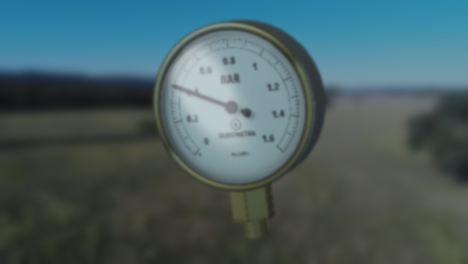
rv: bar 0.4
